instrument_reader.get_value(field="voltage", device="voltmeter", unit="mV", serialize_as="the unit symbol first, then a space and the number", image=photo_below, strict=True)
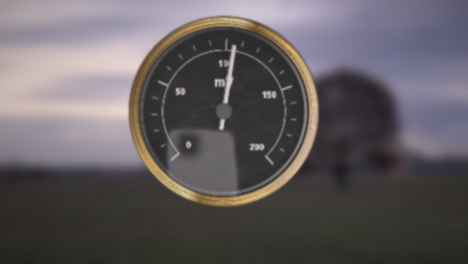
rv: mV 105
